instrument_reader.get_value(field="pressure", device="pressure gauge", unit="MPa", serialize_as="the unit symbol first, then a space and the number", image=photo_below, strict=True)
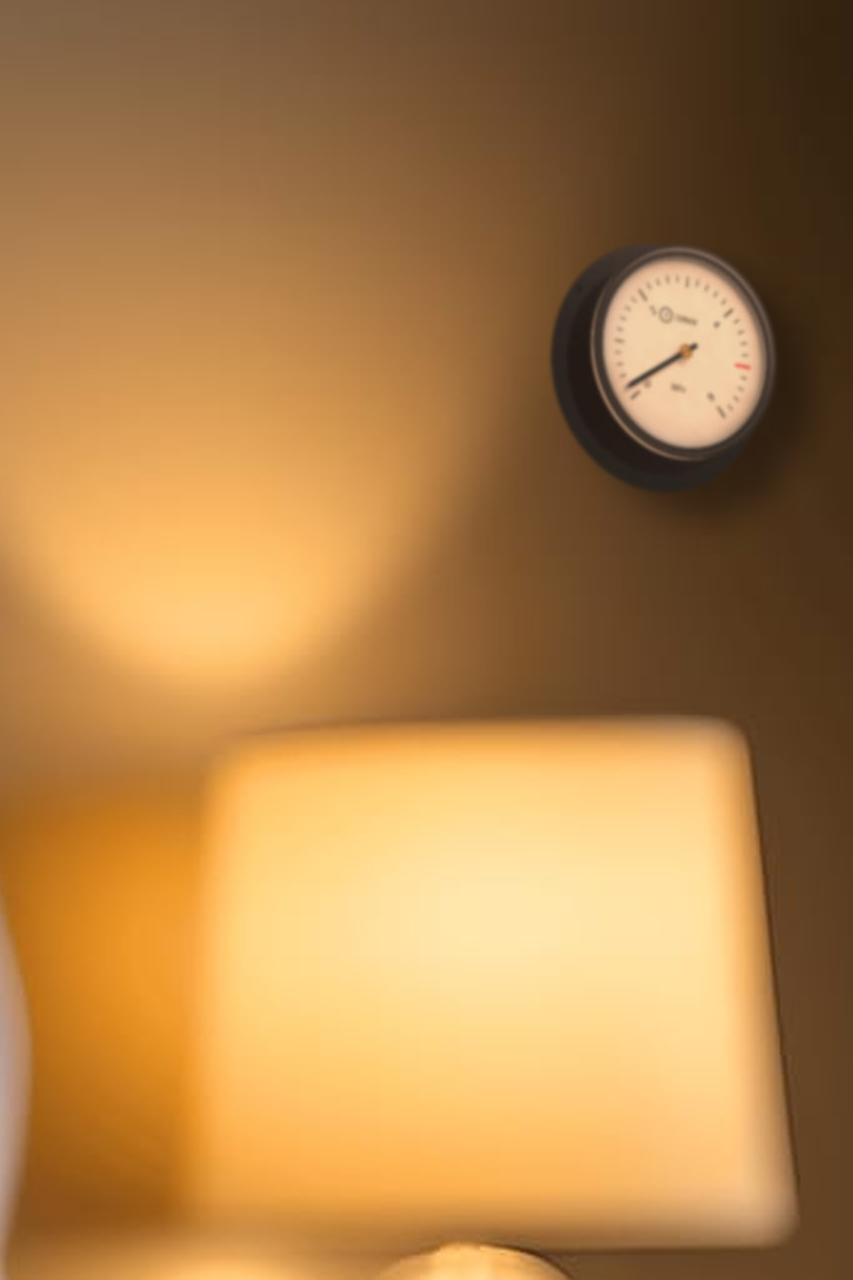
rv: MPa 0.2
